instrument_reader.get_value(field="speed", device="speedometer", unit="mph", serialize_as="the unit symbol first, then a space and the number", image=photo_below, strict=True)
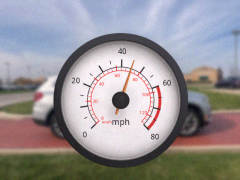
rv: mph 45
